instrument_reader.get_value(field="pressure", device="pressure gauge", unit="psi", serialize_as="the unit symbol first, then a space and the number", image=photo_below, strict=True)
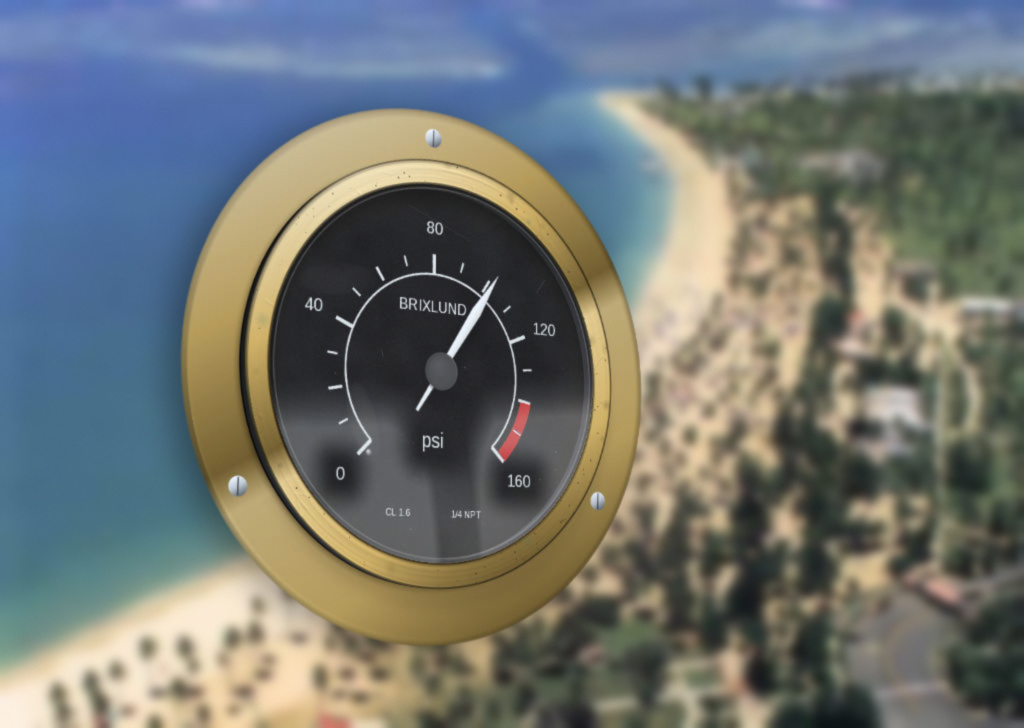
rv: psi 100
